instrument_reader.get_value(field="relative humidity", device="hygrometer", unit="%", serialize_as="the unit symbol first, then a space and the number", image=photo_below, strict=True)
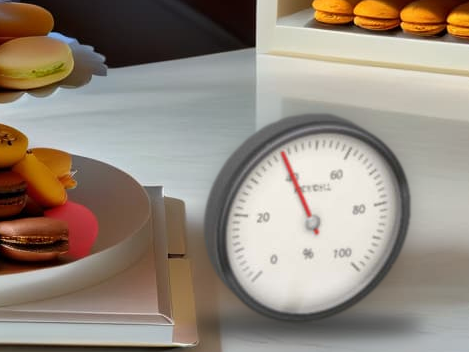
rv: % 40
